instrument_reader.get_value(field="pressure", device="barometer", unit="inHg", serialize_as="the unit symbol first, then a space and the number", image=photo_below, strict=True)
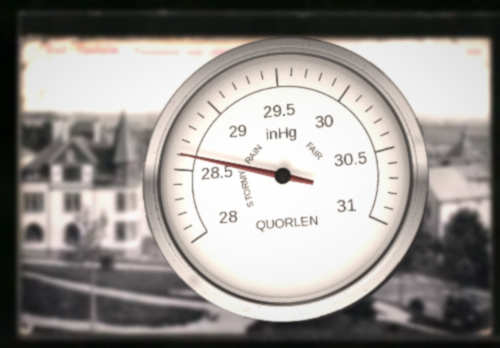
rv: inHg 28.6
